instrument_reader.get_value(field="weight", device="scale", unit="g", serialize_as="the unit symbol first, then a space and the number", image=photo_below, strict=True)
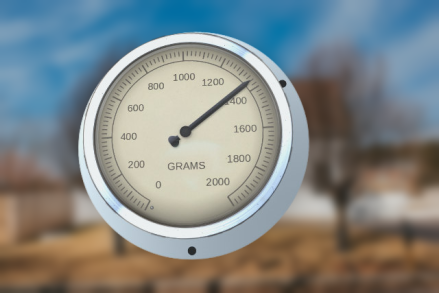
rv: g 1360
